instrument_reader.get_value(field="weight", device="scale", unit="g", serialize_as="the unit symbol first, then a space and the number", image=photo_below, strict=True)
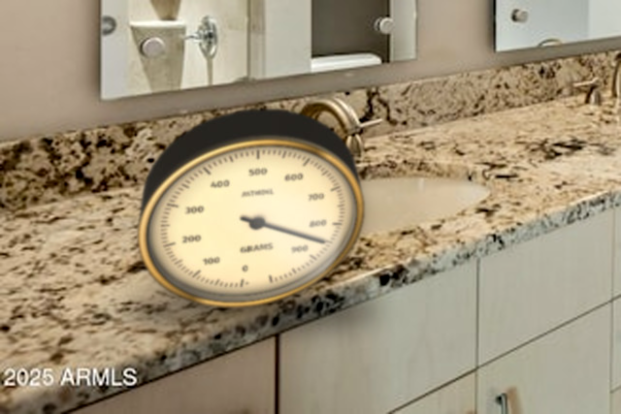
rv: g 850
